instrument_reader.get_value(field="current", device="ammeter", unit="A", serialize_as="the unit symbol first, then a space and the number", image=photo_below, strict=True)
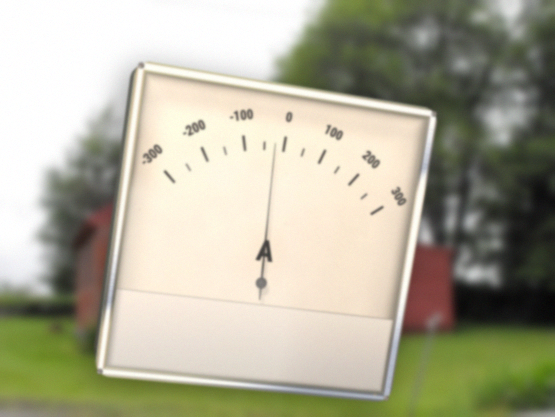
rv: A -25
